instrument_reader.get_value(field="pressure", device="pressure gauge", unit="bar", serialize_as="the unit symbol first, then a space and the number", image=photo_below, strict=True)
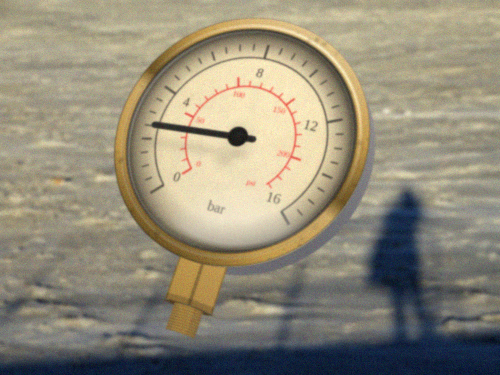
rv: bar 2.5
